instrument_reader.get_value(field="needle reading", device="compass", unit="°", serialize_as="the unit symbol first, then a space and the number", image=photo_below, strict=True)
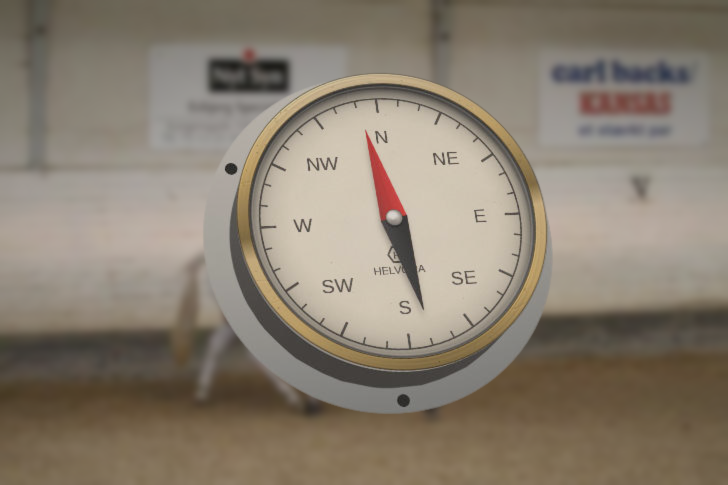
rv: ° 350
